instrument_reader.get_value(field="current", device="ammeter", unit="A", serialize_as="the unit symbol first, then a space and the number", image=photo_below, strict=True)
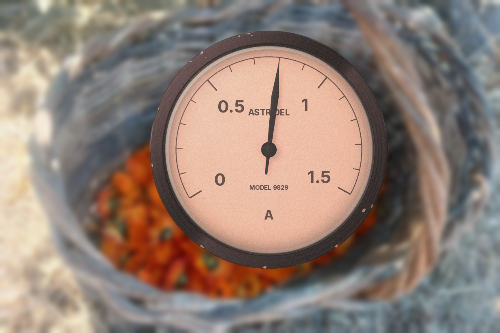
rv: A 0.8
